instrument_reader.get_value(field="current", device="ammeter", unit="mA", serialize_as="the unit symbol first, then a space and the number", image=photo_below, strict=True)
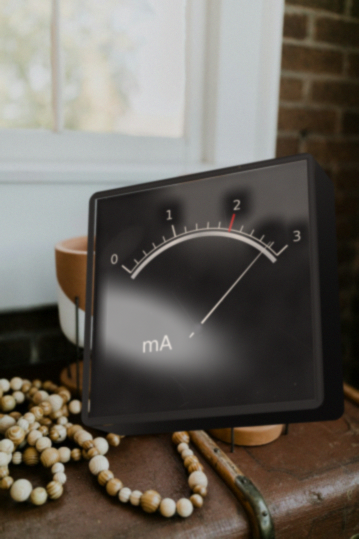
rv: mA 2.8
